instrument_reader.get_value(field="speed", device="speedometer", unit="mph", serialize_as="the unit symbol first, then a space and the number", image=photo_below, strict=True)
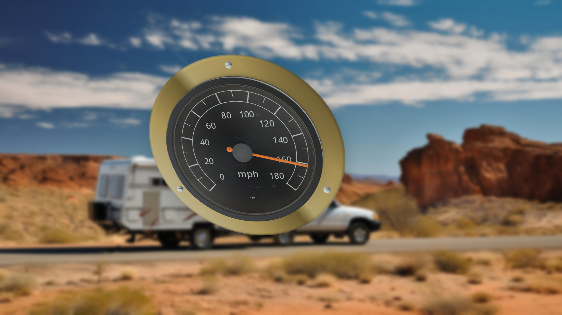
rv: mph 160
